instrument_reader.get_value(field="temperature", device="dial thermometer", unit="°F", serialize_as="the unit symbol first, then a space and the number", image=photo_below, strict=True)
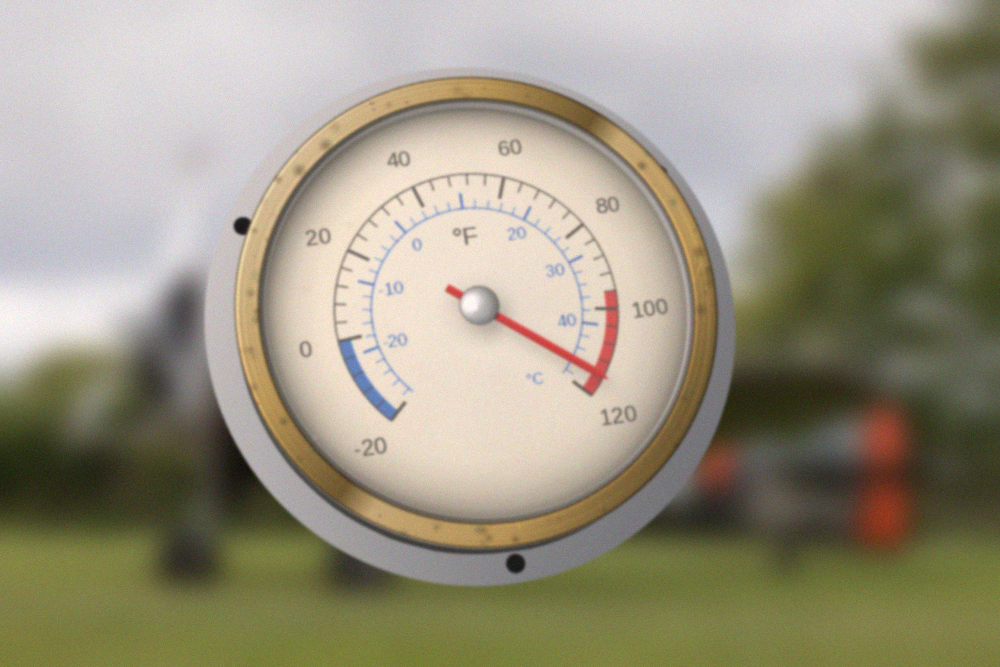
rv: °F 116
